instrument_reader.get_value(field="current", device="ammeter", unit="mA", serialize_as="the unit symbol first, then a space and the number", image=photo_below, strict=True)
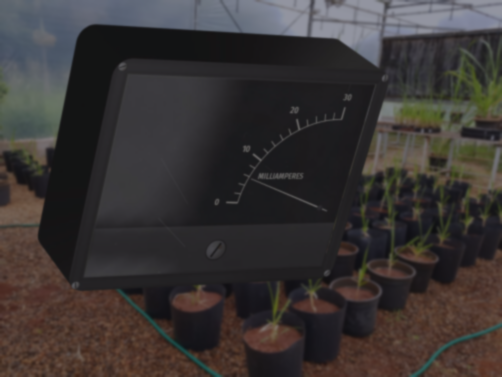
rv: mA 6
